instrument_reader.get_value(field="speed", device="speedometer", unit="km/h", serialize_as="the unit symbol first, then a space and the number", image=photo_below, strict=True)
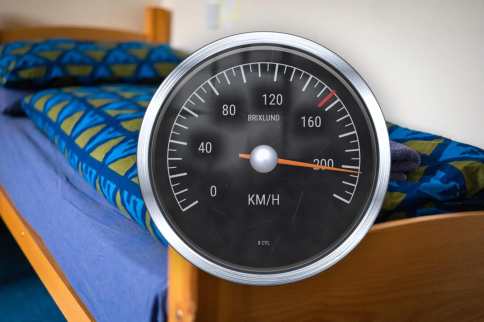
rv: km/h 202.5
